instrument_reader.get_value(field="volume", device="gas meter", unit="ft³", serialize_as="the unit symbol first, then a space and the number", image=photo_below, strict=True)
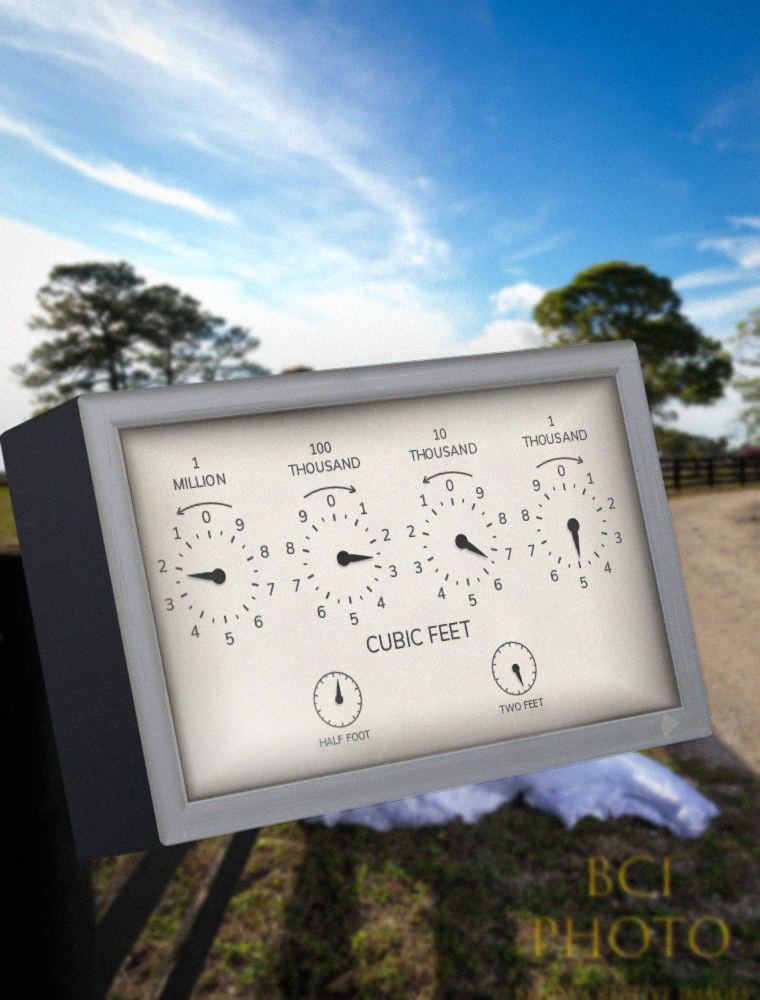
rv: ft³ 226500
